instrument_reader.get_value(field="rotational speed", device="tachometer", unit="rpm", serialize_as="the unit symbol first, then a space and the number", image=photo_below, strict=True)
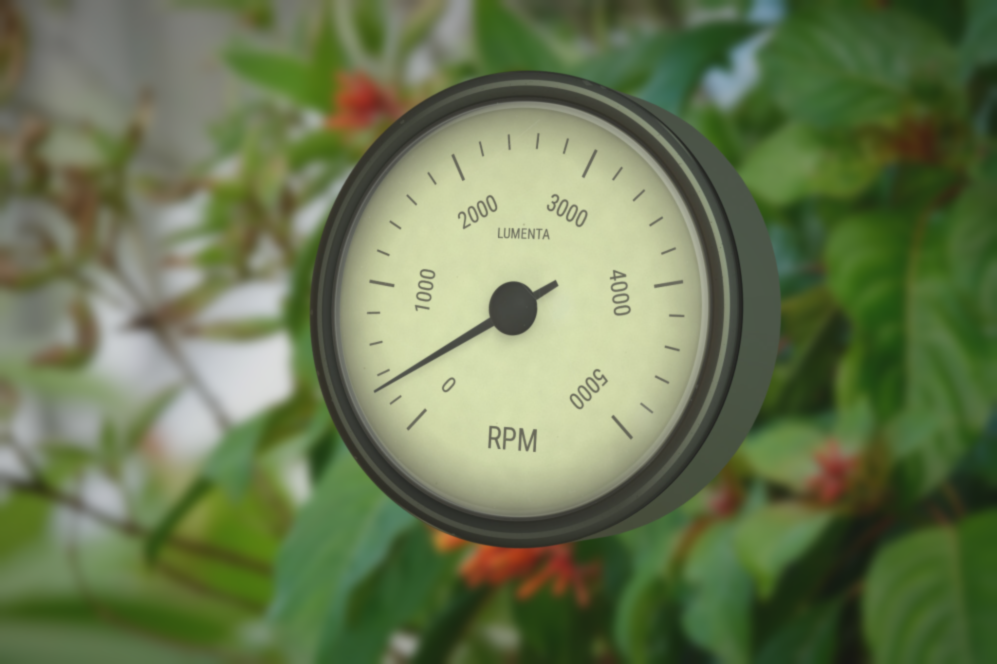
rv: rpm 300
